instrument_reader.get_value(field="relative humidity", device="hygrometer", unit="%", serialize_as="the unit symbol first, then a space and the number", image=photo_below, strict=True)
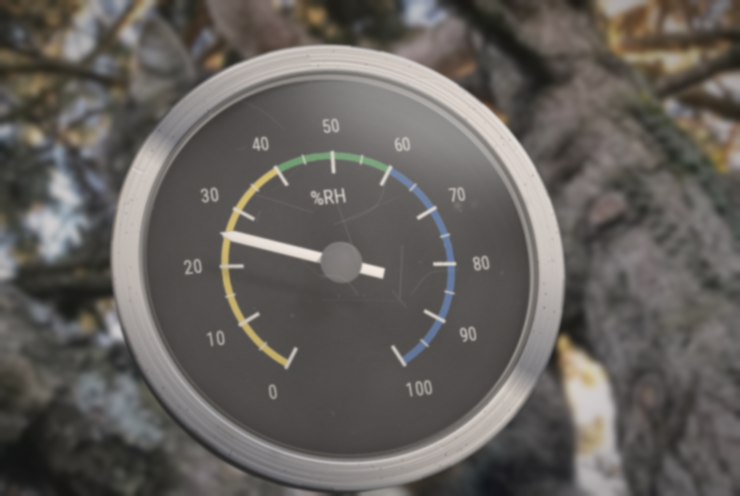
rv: % 25
